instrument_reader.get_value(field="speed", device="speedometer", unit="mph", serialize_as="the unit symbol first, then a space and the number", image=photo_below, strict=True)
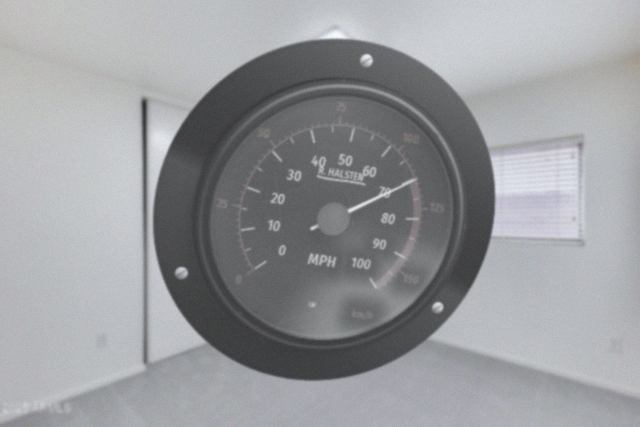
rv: mph 70
